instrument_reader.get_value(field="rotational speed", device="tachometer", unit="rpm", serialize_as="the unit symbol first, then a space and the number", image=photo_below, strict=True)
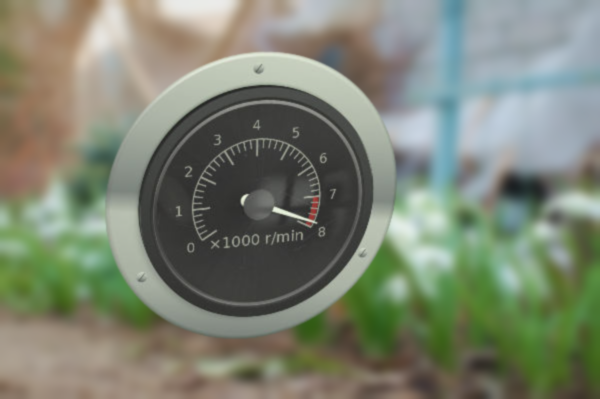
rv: rpm 7800
